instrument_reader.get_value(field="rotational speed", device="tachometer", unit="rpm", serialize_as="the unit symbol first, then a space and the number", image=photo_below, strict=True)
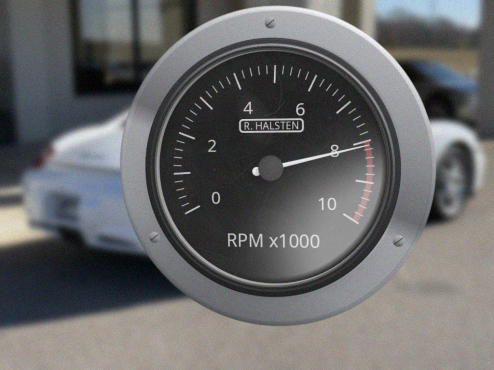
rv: rpm 8100
